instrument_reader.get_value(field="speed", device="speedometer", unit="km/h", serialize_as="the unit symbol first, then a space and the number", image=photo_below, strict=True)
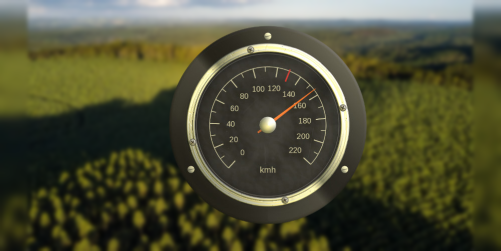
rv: km/h 155
